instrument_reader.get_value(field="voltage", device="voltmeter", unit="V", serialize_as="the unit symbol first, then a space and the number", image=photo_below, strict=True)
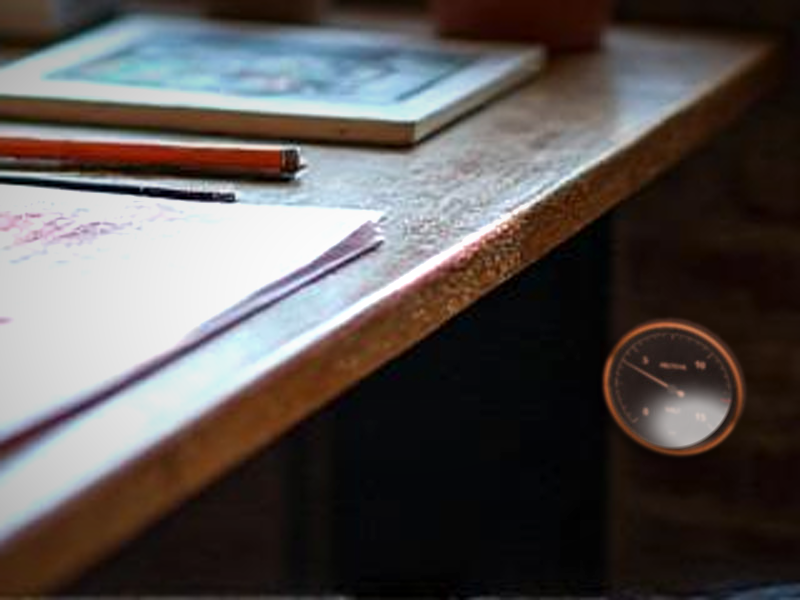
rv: V 4
